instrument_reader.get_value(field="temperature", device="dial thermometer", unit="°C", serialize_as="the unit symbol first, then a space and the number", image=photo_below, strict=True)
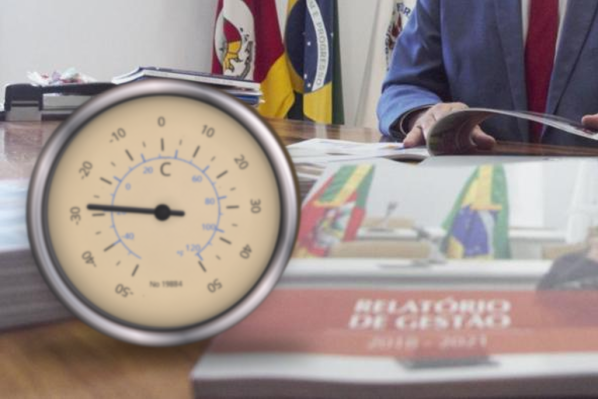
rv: °C -27.5
